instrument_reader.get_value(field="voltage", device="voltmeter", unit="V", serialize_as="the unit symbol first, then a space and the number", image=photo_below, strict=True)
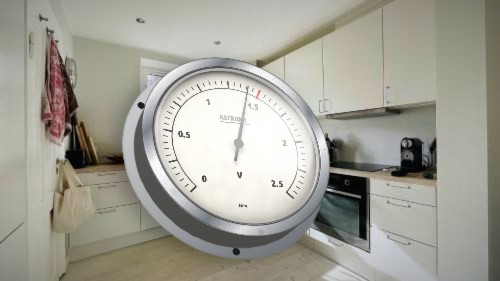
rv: V 1.4
